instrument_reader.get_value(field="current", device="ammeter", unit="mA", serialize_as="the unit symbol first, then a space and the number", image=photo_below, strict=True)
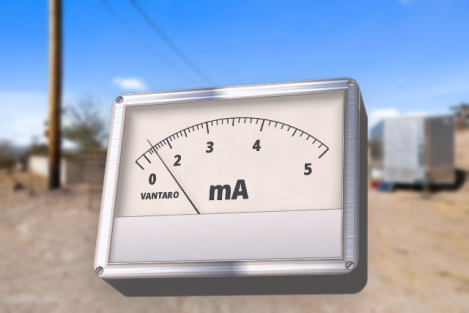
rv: mA 1.5
